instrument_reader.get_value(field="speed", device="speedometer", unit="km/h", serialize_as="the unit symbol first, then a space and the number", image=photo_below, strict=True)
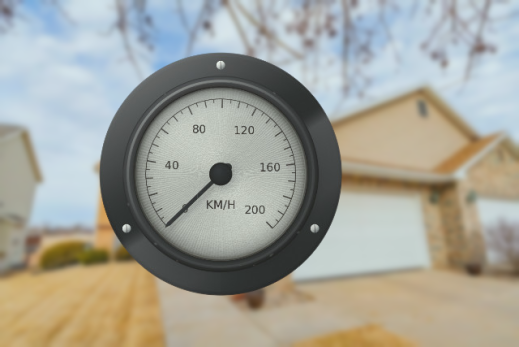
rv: km/h 0
